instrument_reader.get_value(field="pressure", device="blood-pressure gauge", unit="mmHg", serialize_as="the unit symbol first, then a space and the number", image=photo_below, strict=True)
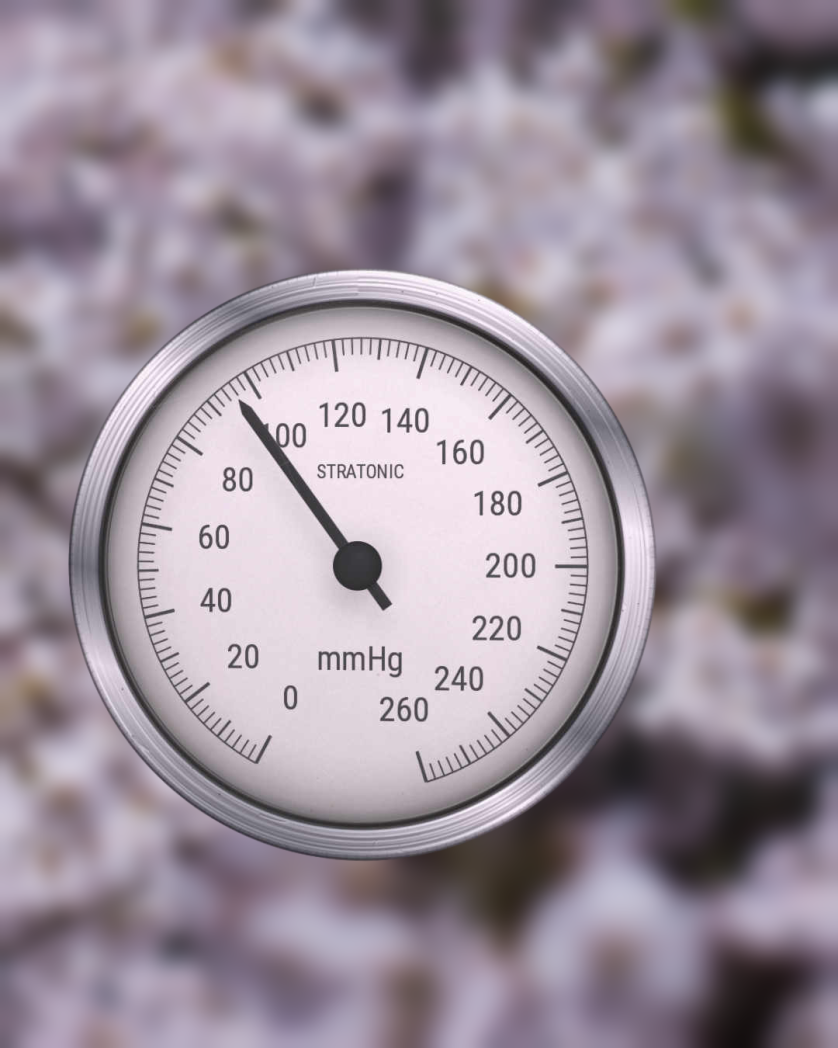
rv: mmHg 96
